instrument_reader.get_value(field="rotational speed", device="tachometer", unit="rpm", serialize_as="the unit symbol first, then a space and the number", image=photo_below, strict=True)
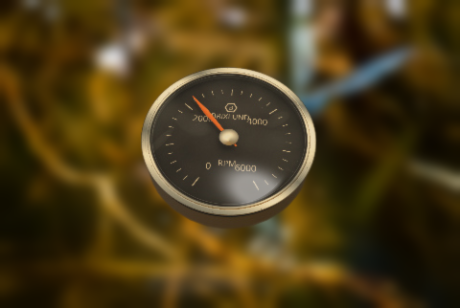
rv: rpm 2200
